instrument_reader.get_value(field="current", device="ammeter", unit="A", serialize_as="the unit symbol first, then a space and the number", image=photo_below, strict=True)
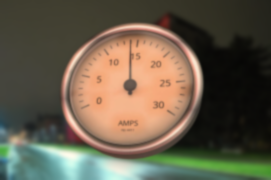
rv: A 14
